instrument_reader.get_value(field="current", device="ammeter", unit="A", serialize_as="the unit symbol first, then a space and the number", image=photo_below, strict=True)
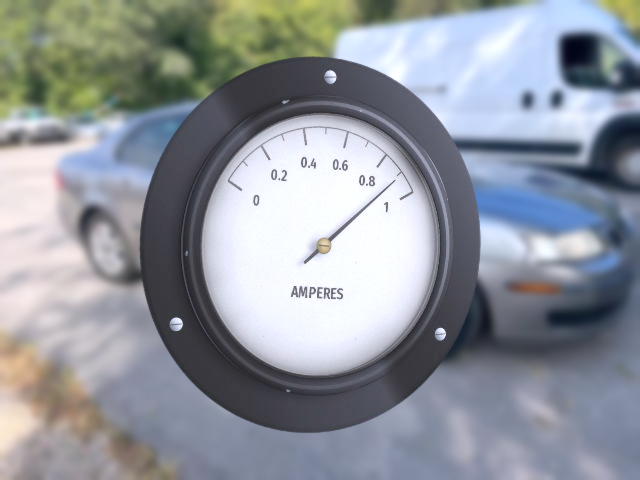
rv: A 0.9
